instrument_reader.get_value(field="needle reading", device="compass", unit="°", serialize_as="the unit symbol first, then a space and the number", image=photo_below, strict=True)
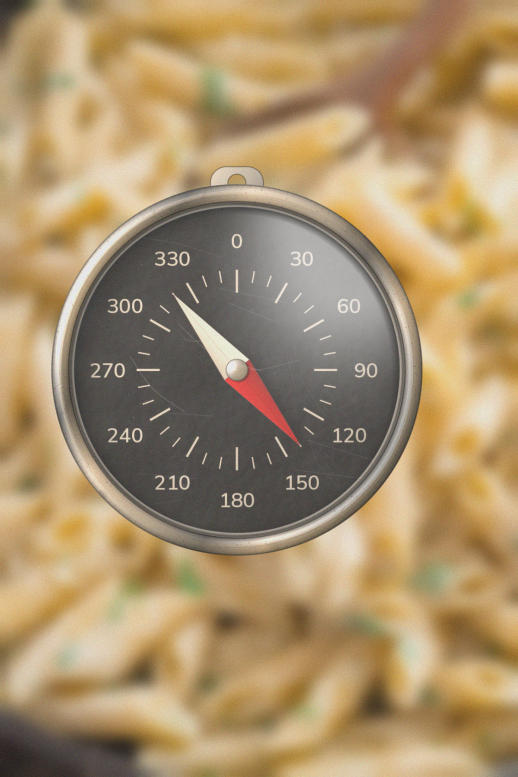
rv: ° 140
